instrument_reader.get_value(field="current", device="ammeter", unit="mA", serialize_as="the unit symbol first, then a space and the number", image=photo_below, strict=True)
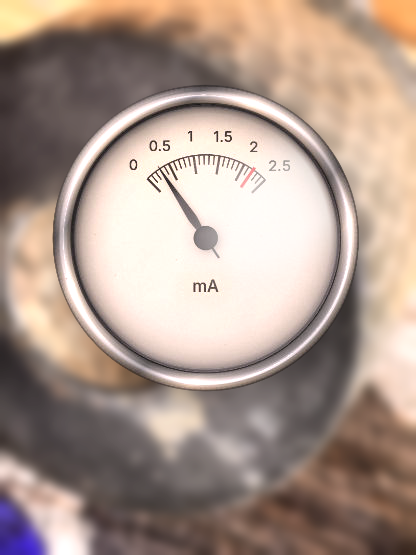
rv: mA 0.3
